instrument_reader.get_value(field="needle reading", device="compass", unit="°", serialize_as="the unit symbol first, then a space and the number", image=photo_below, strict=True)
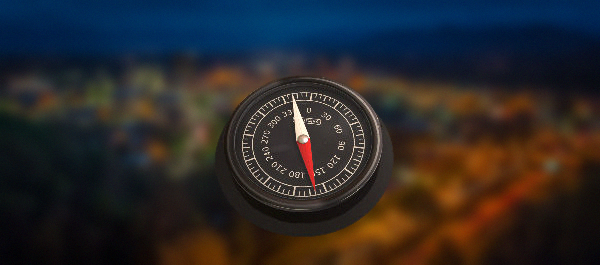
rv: ° 160
